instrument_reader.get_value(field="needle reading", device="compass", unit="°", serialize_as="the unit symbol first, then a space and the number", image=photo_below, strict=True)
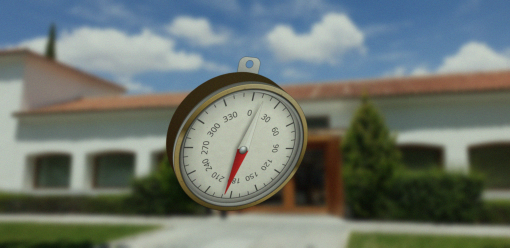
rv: ° 190
